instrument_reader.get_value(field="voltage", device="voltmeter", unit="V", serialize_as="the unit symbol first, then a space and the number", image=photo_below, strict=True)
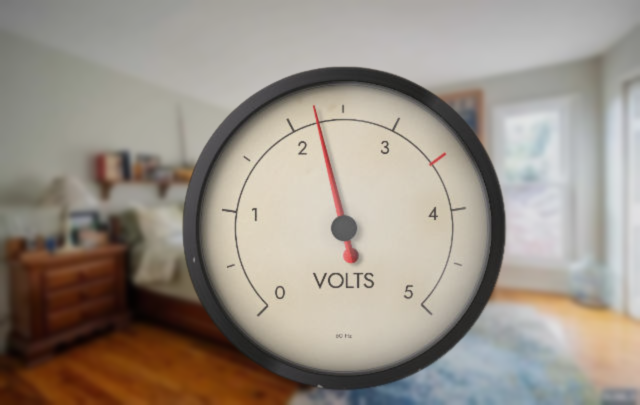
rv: V 2.25
